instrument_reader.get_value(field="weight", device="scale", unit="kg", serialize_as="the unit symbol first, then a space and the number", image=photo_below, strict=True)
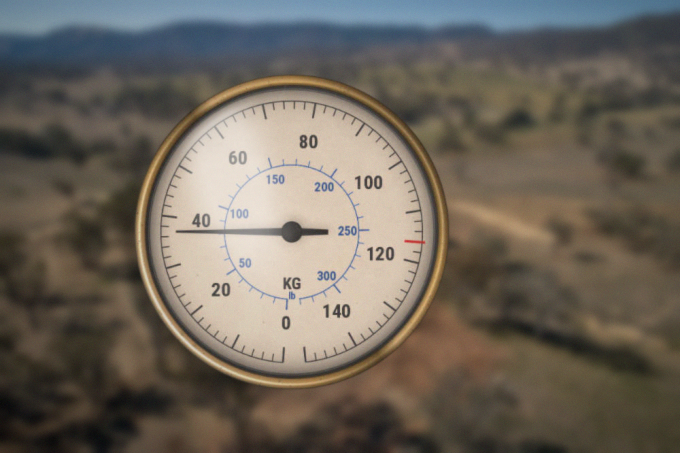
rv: kg 37
